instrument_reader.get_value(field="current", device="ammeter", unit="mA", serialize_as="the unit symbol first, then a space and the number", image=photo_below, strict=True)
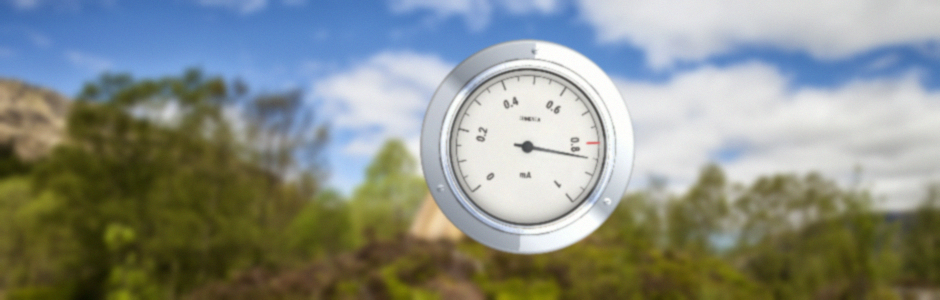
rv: mA 0.85
